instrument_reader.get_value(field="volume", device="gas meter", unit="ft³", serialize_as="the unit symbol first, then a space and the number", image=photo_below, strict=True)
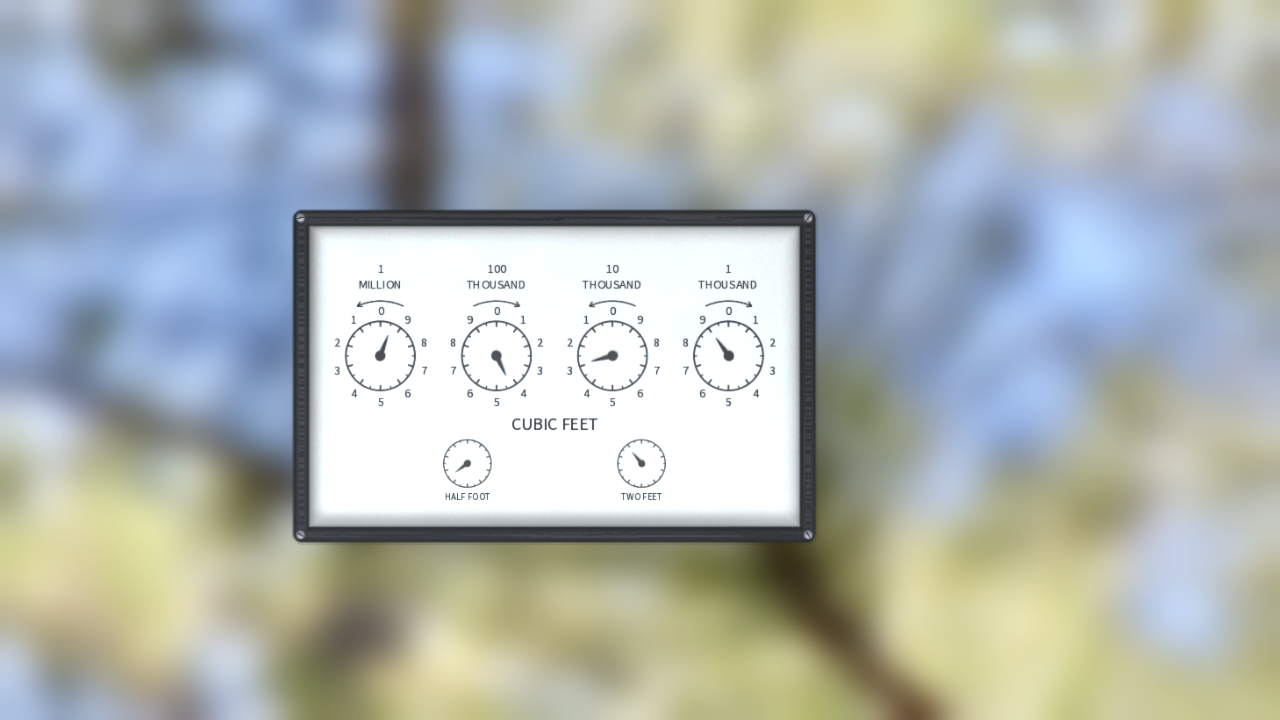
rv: ft³ 942900
